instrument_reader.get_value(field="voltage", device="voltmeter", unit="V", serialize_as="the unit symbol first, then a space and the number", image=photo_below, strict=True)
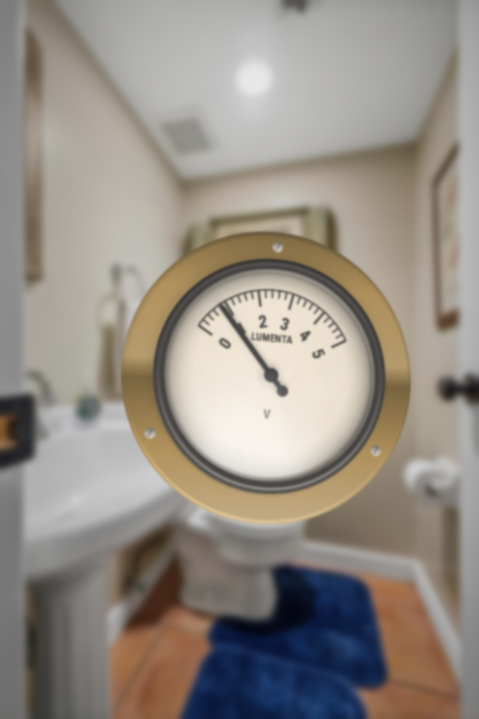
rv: V 0.8
